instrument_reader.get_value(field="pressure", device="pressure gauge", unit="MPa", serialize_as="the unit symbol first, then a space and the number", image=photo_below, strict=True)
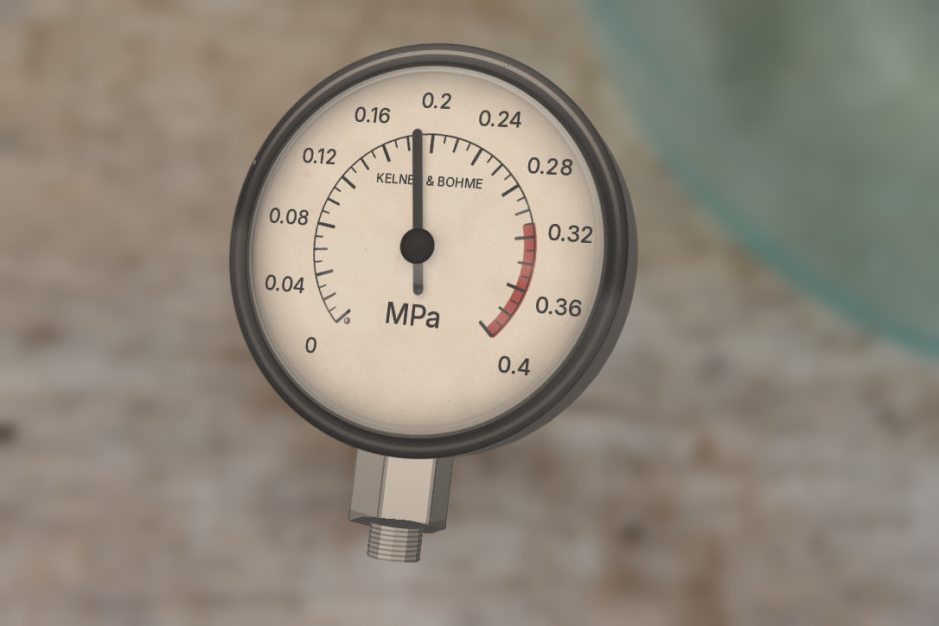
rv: MPa 0.19
